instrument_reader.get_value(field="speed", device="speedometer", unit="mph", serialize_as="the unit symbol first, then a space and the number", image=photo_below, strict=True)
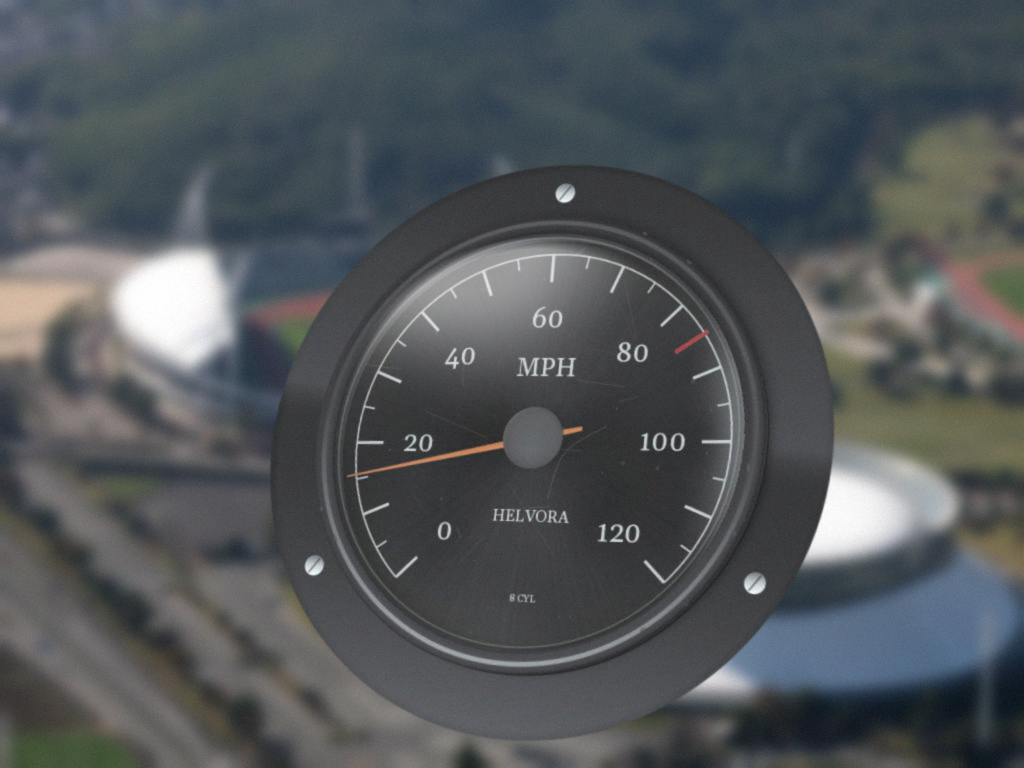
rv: mph 15
